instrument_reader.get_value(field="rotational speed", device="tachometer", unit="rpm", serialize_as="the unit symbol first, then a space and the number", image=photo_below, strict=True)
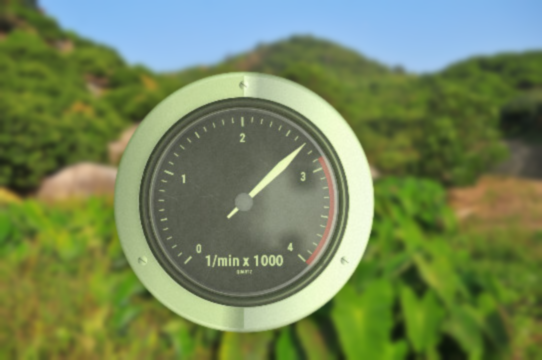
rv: rpm 2700
